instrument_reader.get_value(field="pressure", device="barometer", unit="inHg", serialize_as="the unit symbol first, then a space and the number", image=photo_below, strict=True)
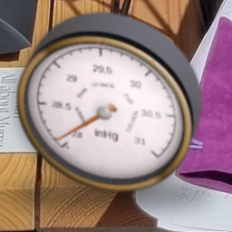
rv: inHg 28.1
